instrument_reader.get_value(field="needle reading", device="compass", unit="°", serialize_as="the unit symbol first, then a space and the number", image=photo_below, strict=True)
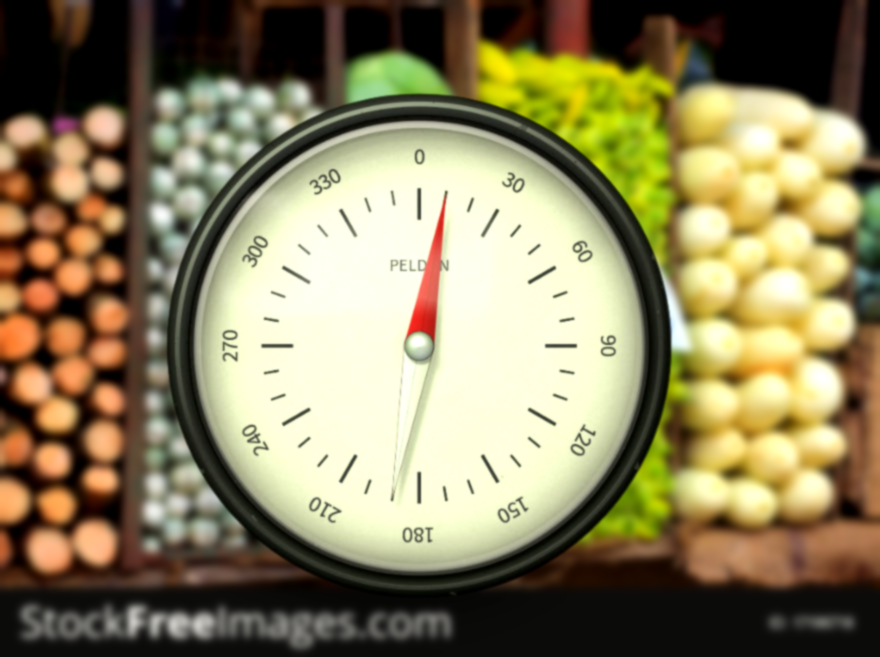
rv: ° 10
